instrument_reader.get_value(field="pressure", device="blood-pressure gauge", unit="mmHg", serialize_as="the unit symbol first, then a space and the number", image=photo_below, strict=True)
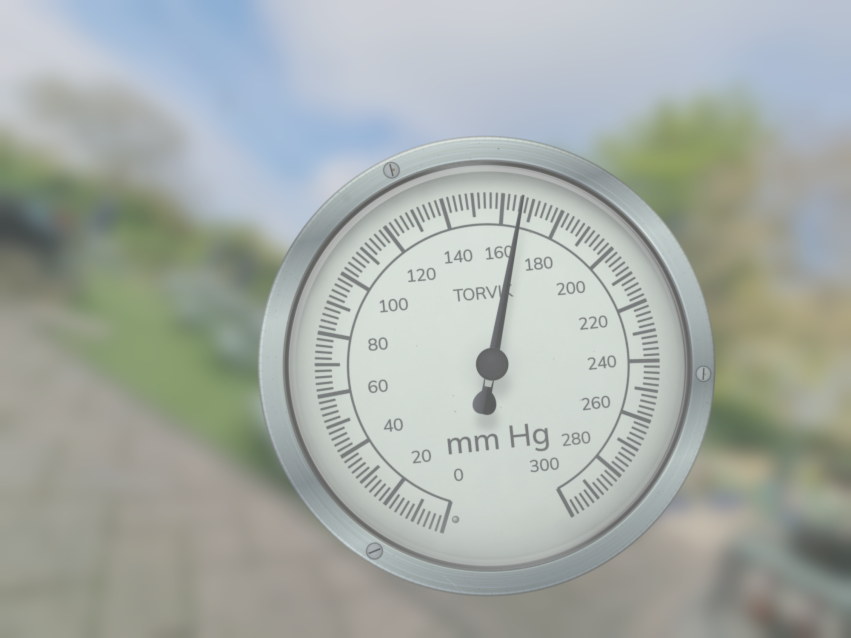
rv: mmHg 166
